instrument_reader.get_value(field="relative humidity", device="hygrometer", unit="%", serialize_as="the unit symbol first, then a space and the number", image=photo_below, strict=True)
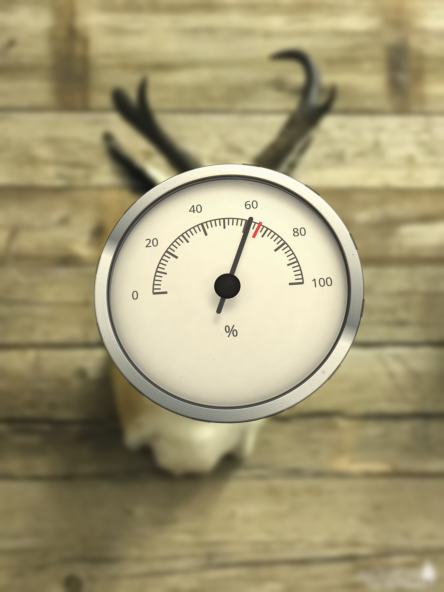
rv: % 62
